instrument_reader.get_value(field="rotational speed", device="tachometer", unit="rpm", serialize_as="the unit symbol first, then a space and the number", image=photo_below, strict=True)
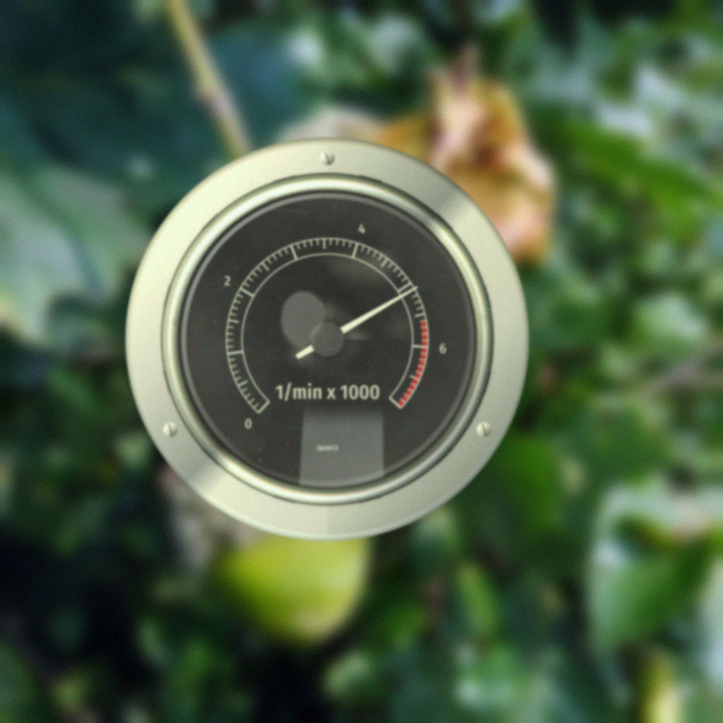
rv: rpm 5100
